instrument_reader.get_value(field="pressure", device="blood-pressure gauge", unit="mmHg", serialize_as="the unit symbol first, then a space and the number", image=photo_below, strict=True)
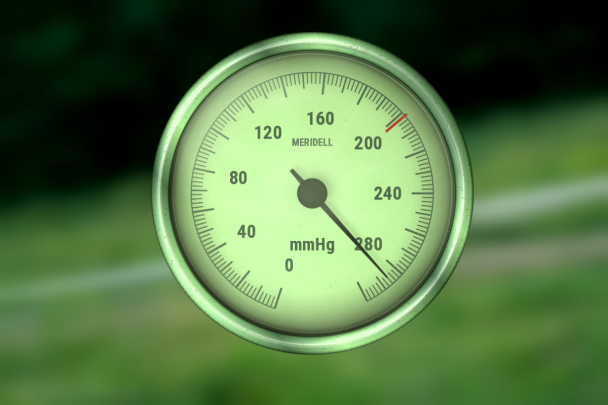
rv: mmHg 286
